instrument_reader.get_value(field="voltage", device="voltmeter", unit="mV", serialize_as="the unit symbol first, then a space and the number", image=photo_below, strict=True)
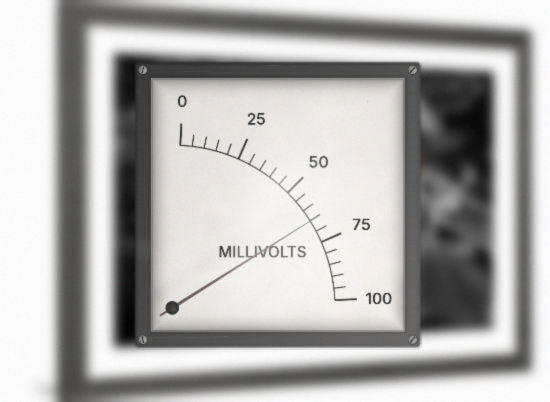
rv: mV 65
